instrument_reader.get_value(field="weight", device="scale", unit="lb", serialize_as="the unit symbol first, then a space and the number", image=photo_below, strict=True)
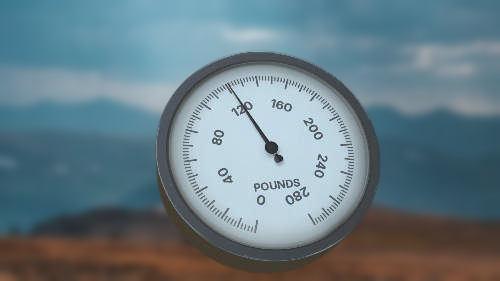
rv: lb 120
